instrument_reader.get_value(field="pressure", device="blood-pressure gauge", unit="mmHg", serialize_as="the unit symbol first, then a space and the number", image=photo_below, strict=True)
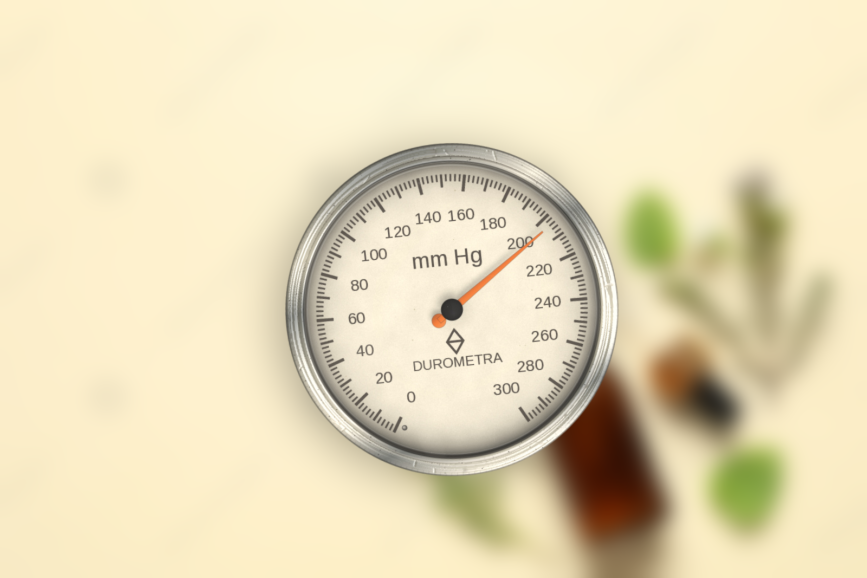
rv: mmHg 204
